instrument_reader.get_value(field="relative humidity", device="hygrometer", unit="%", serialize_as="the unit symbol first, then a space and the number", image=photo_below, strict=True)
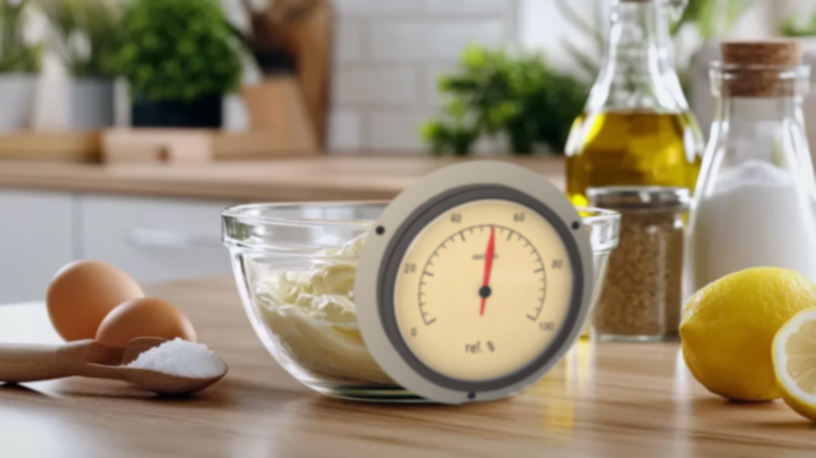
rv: % 52
